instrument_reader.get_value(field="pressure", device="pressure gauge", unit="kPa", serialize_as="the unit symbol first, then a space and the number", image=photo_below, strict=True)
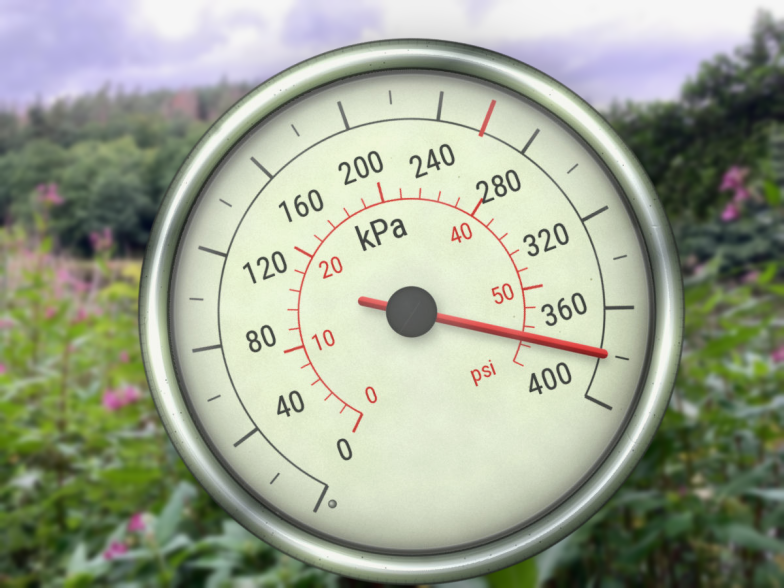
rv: kPa 380
